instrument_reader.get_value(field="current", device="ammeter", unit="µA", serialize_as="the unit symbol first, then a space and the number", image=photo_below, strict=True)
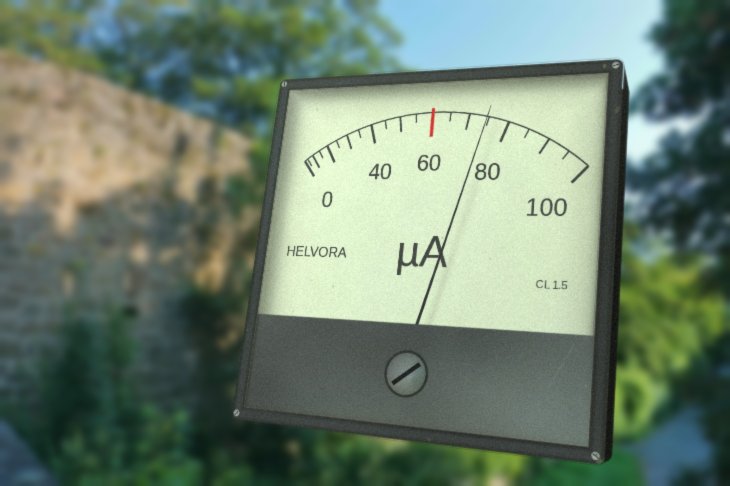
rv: µA 75
